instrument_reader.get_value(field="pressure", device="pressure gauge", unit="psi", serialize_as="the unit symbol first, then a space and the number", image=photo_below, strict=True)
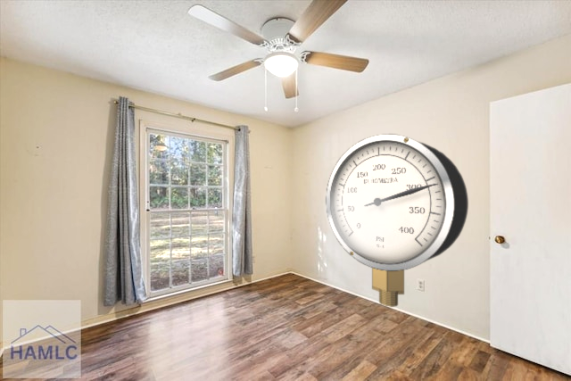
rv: psi 310
